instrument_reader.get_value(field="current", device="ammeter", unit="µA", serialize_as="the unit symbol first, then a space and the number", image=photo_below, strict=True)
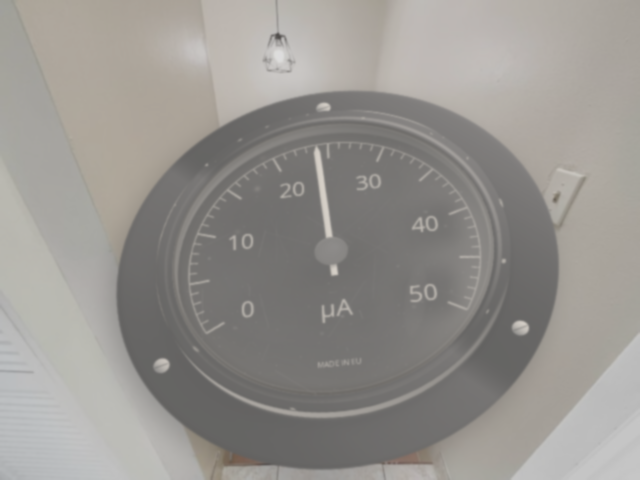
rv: µA 24
